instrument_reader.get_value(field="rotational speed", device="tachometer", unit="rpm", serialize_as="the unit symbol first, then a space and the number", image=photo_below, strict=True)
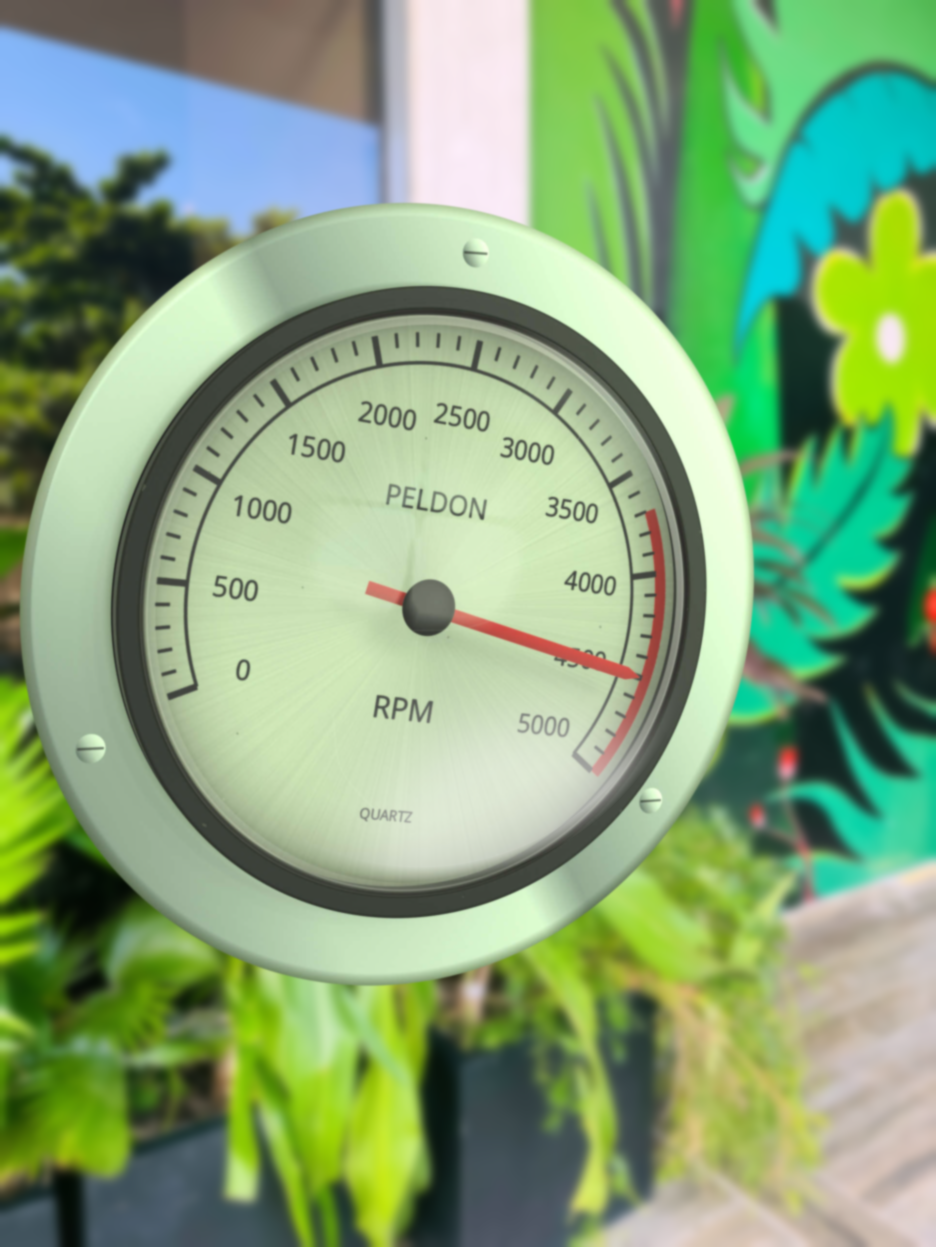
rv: rpm 4500
